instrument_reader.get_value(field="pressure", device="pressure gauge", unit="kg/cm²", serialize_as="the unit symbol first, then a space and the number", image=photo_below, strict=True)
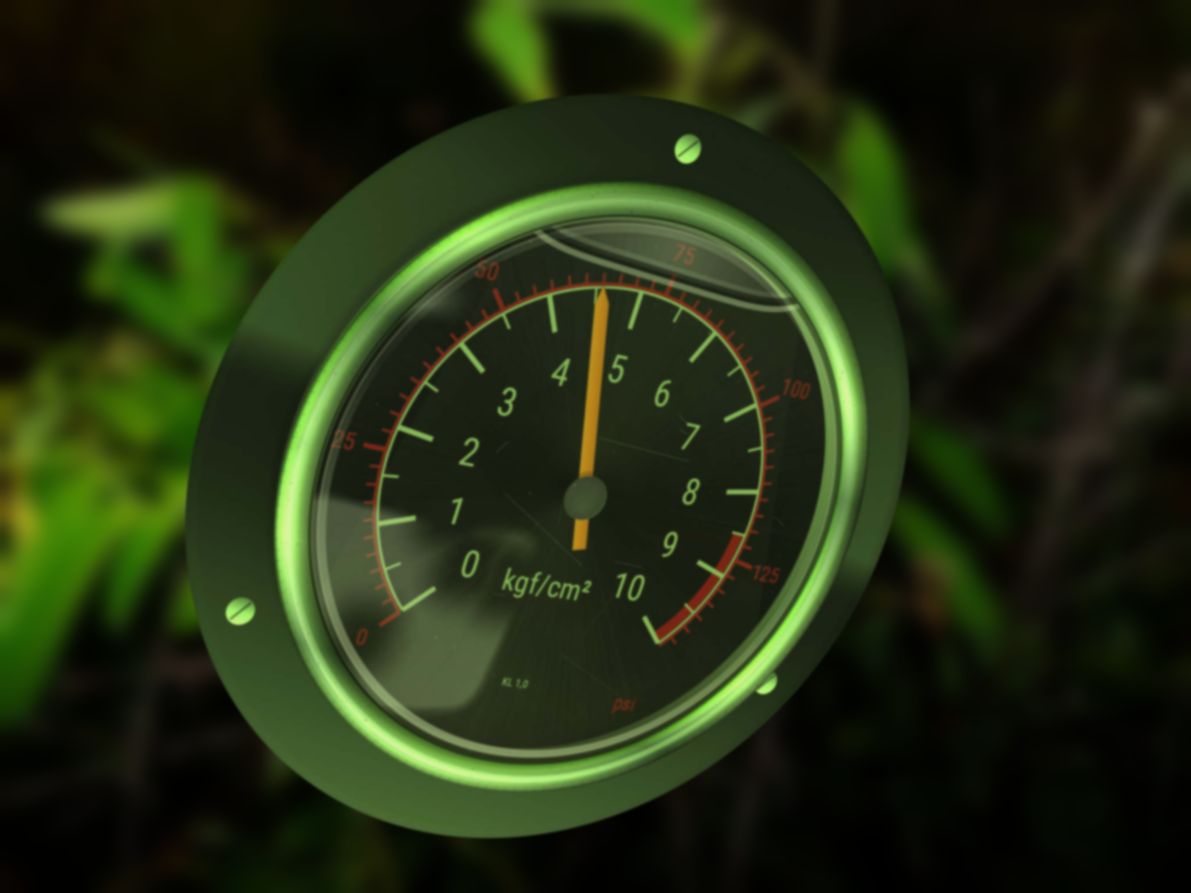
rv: kg/cm² 4.5
